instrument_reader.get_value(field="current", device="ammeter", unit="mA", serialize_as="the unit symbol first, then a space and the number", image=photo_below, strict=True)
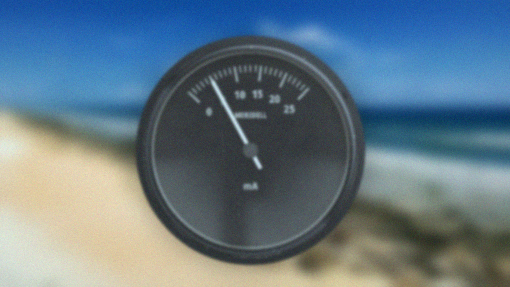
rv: mA 5
